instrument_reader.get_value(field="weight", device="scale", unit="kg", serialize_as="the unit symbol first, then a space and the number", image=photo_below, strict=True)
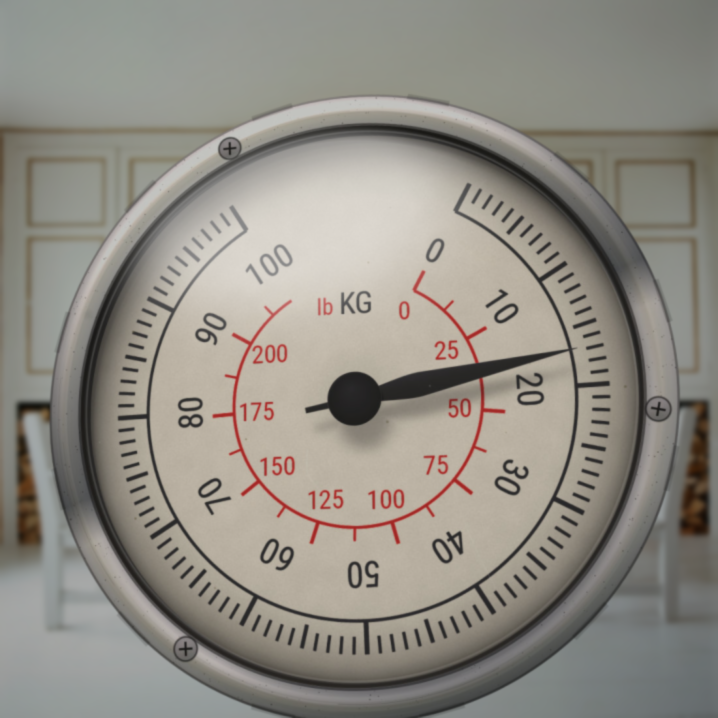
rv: kg 17
